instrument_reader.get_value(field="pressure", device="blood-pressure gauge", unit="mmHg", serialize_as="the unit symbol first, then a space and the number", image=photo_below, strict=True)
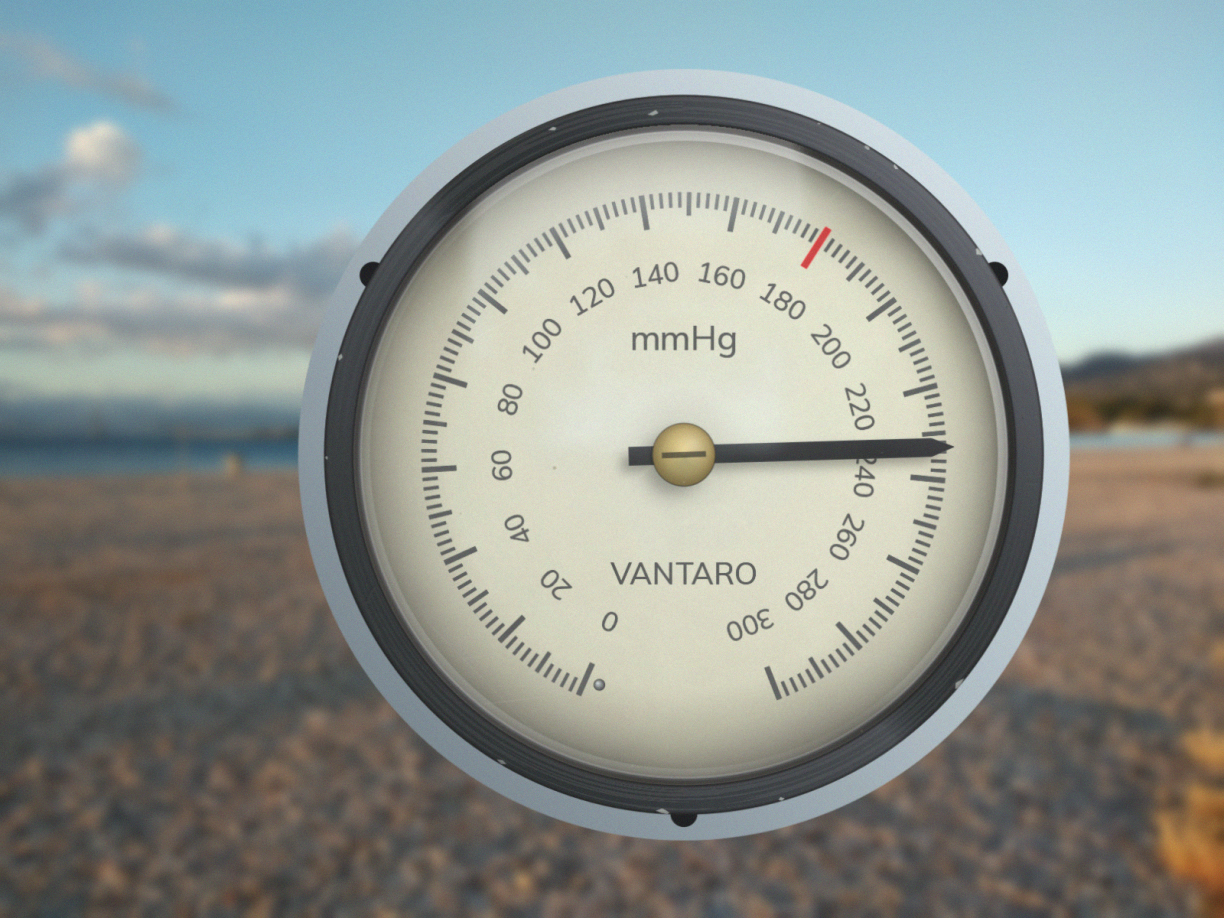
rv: mmHg 233
